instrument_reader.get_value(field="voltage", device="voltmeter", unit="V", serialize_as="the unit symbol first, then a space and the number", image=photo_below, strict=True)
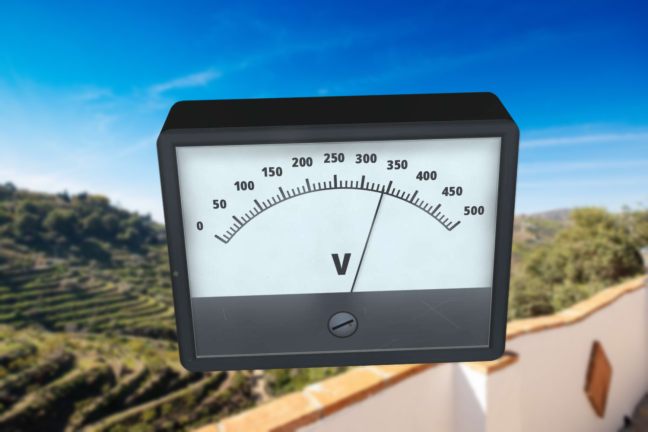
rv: V 340
